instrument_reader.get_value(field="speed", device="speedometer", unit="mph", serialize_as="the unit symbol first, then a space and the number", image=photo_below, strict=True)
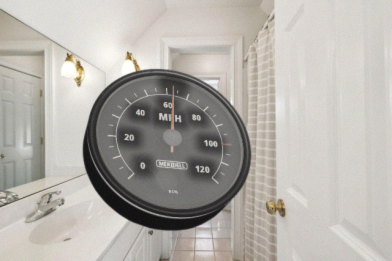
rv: mph 62.5
